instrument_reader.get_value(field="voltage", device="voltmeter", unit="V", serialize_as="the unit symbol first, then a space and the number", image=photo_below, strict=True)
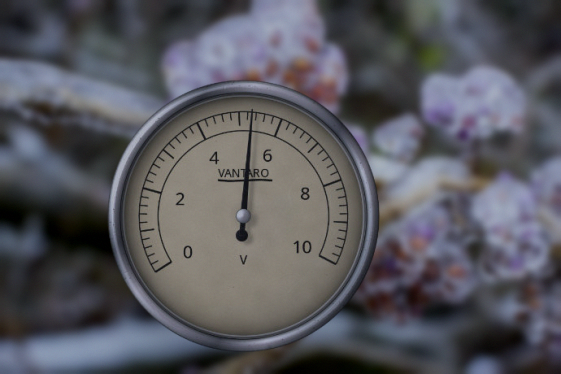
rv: V 5.3
